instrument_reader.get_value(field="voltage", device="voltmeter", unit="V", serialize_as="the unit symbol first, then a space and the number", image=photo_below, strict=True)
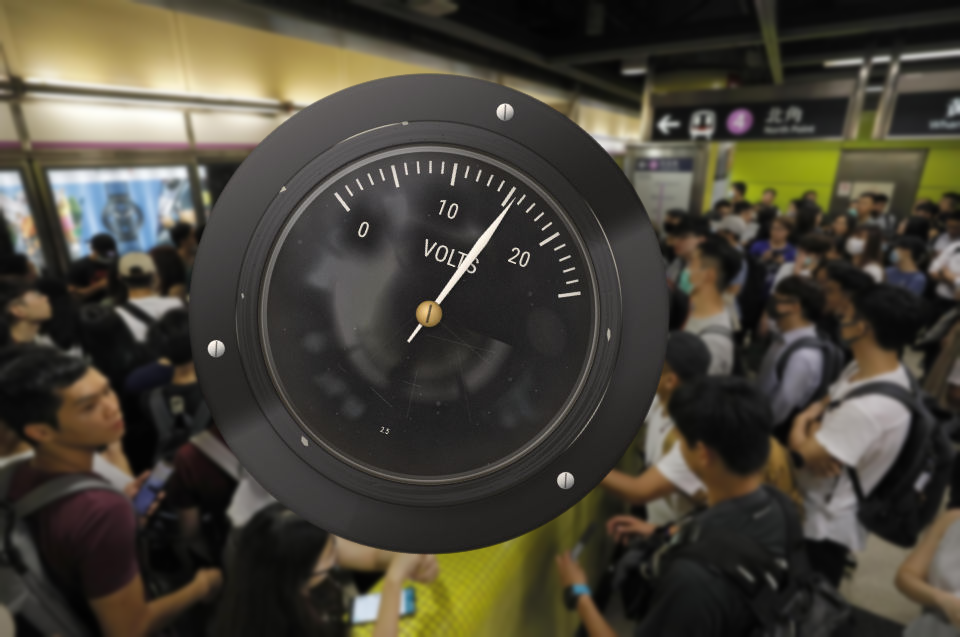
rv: V 15.5
